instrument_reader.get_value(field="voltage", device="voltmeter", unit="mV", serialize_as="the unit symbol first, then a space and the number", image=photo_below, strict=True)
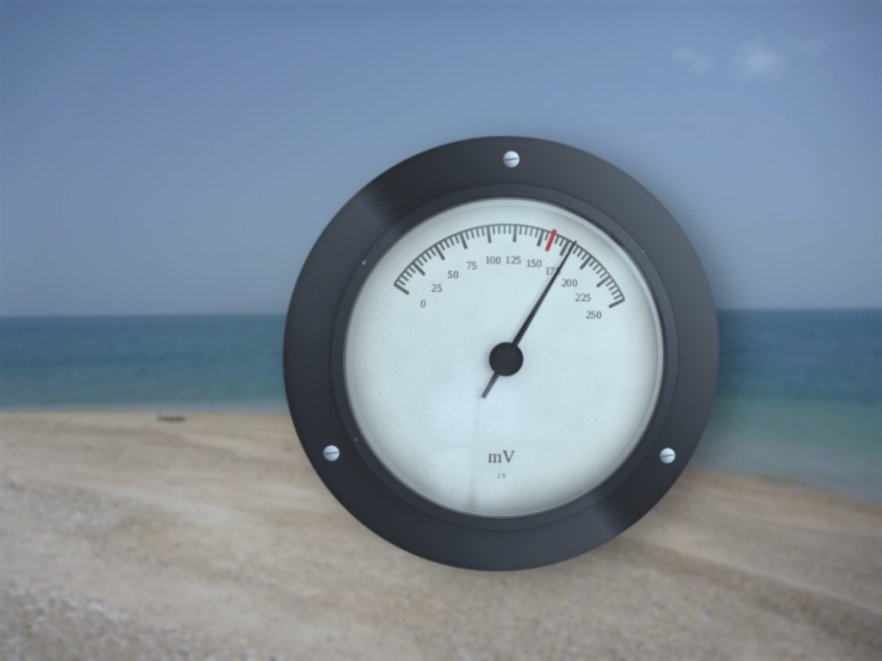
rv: mV 180
